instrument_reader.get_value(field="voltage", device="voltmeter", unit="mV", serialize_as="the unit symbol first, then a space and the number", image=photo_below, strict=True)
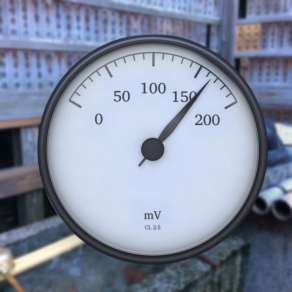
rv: mV 165
